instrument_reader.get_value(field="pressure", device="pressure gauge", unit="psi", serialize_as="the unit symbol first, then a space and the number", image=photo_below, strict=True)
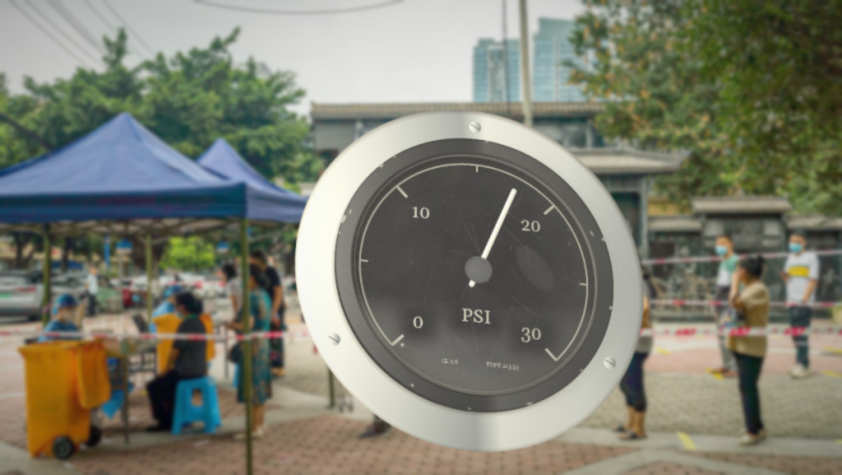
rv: psi 17.5
